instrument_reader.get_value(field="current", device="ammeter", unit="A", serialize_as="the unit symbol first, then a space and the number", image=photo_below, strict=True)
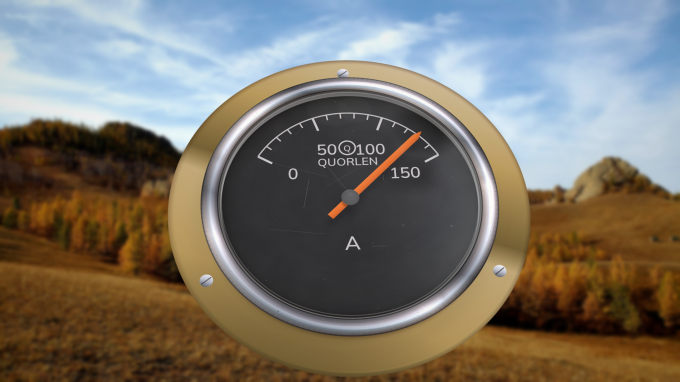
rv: A 130
